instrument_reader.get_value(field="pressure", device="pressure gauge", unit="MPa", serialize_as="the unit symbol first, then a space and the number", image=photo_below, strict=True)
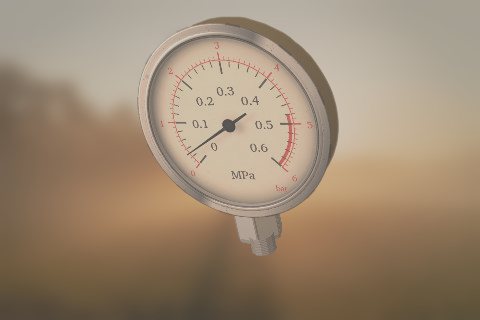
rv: MPa 0.03
